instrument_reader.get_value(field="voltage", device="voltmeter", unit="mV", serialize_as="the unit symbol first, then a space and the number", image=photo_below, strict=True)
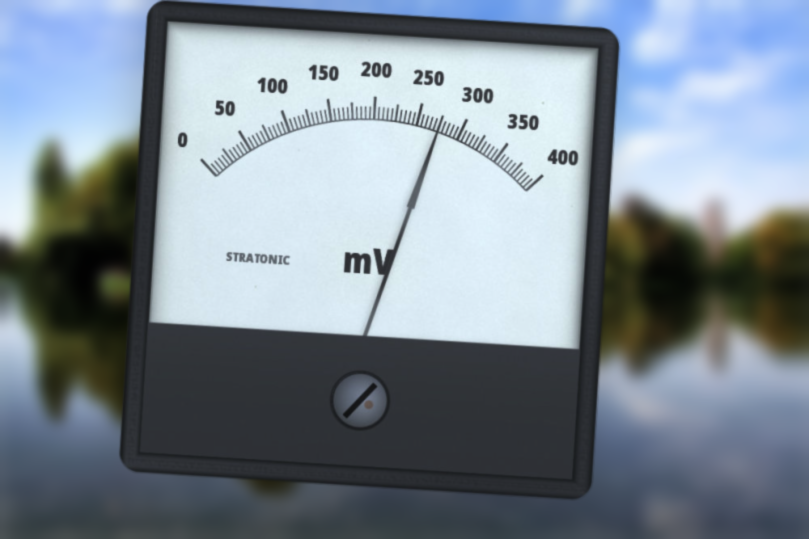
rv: mV 275
